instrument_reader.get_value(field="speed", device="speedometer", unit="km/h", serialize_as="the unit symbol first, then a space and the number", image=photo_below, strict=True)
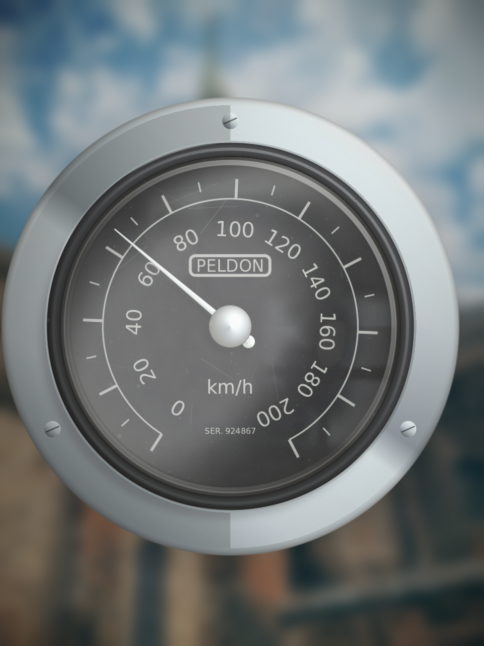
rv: km/h 65
